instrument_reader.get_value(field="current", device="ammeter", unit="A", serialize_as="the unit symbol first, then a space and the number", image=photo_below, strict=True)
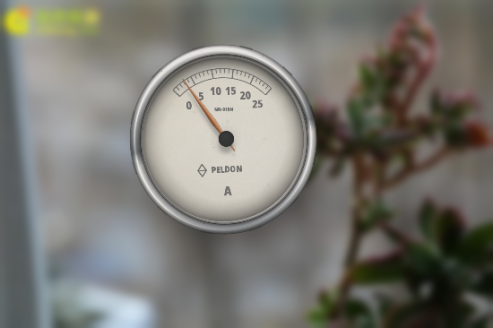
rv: A 3
